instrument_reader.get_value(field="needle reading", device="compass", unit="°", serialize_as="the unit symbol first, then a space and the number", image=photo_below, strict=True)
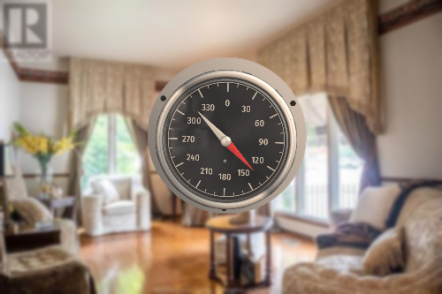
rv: ° 135
